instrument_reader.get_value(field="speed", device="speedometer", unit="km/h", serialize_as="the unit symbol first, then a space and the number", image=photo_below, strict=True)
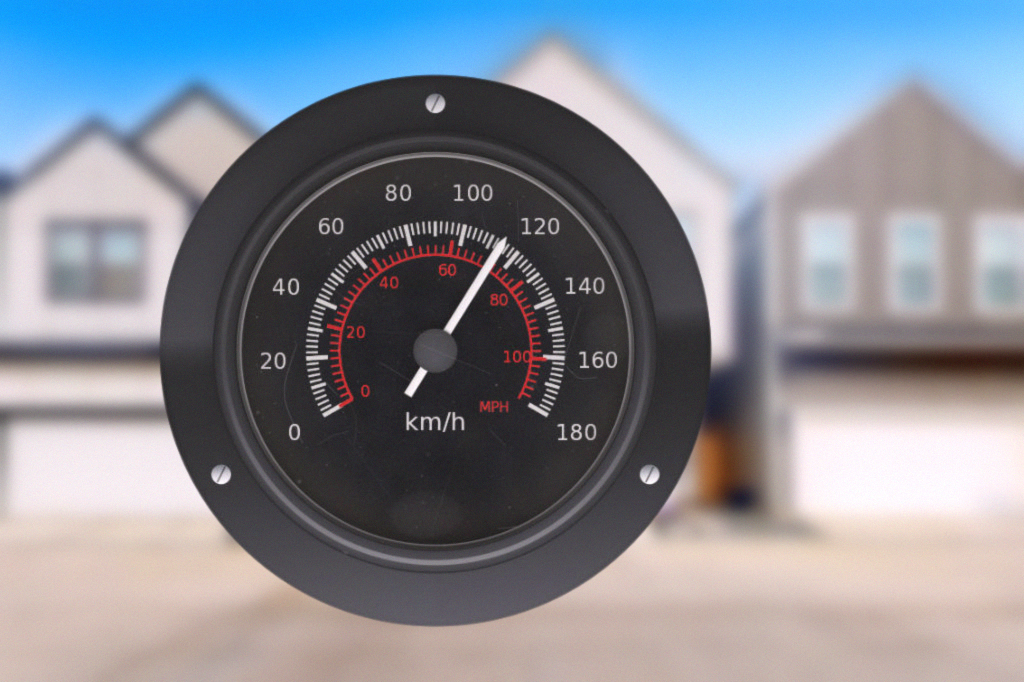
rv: km/h 114
